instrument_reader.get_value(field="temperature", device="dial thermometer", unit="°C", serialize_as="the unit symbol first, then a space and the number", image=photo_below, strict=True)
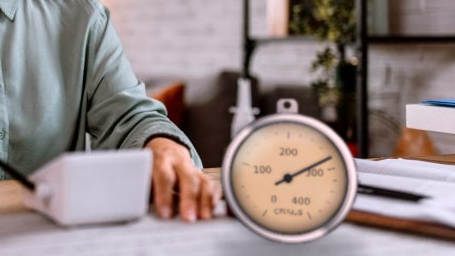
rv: °C 280
